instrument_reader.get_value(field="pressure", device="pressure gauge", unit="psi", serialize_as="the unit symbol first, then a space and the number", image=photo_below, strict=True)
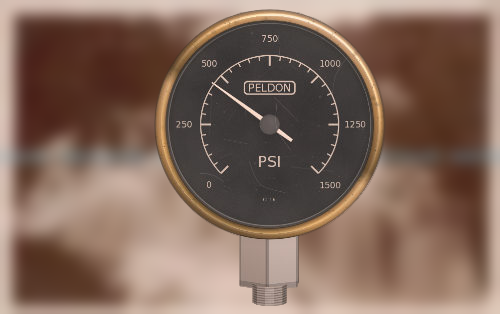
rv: psi 450
